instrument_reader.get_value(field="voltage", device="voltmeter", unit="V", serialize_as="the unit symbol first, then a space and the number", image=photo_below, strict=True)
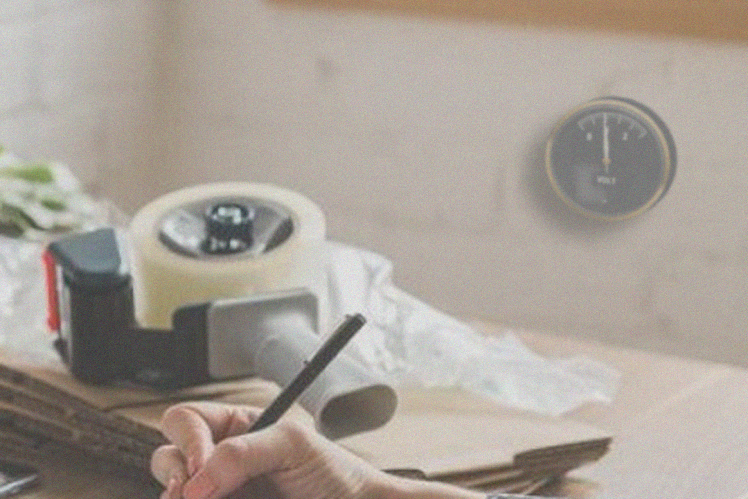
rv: V 1
